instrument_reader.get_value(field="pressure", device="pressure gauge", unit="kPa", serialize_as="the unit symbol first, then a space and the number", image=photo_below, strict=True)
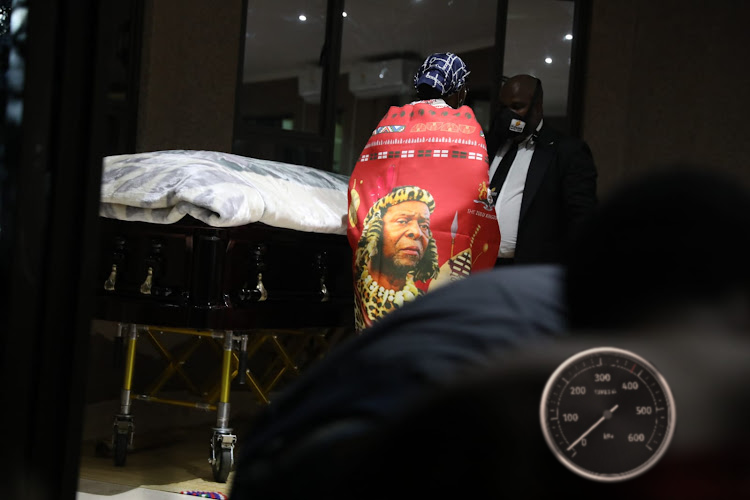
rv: kPa 20
